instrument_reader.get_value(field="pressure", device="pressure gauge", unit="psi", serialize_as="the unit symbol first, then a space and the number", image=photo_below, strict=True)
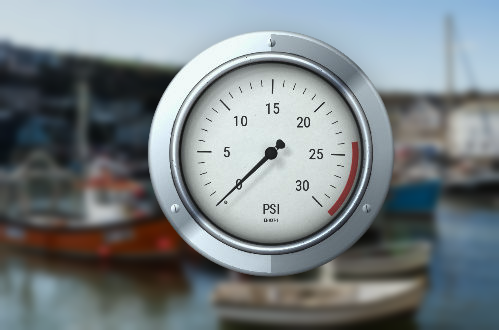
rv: psi 0
